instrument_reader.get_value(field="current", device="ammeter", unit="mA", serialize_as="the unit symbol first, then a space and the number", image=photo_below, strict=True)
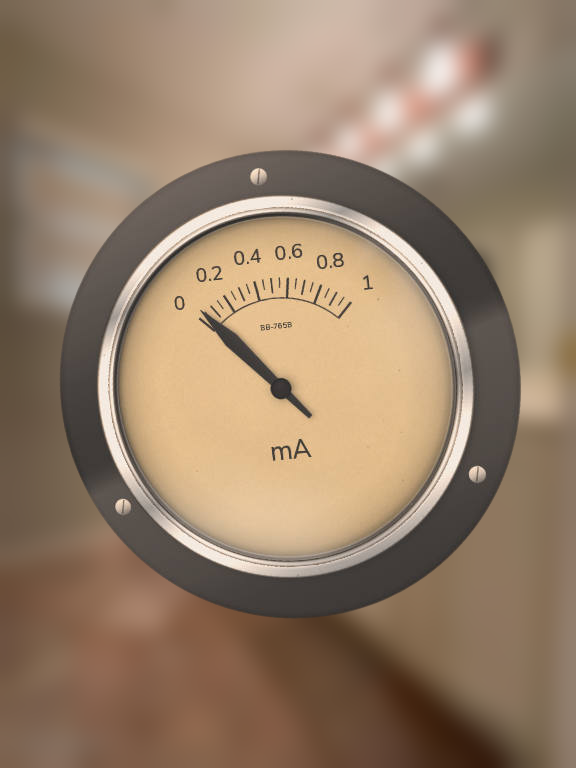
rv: mA 0.05
